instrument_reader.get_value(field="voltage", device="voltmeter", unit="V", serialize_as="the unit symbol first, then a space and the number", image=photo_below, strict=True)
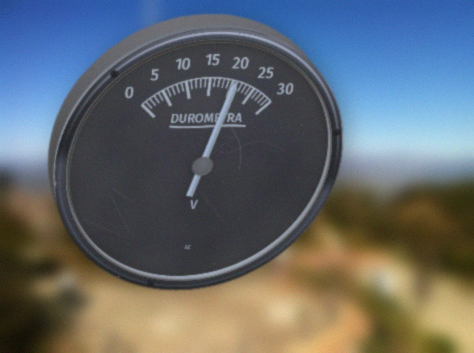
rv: V 20
